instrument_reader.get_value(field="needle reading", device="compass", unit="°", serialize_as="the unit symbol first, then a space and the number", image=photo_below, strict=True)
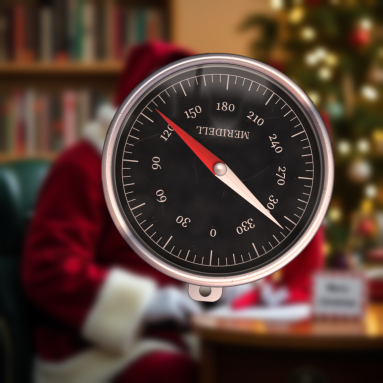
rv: ° 127.5
